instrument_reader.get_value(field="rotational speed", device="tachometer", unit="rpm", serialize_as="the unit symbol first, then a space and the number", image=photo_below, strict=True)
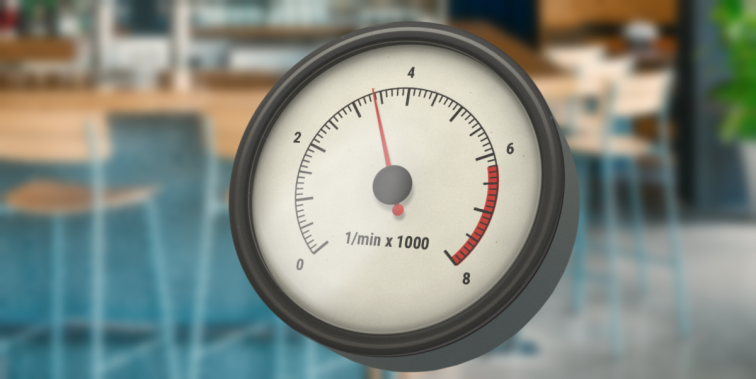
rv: rpm 3400
